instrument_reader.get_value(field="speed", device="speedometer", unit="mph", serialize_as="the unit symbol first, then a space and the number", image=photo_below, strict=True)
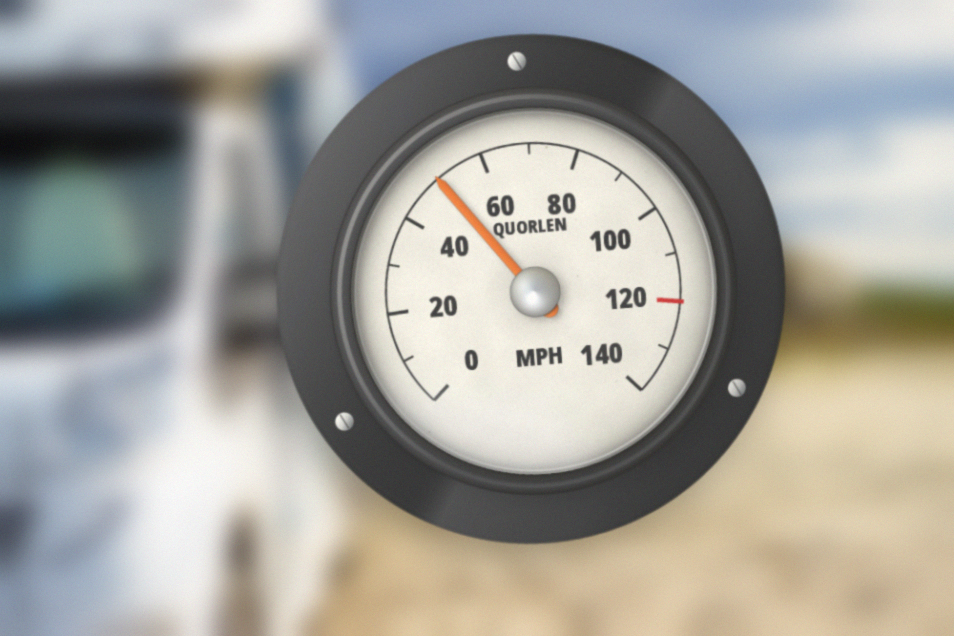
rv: mph 50
